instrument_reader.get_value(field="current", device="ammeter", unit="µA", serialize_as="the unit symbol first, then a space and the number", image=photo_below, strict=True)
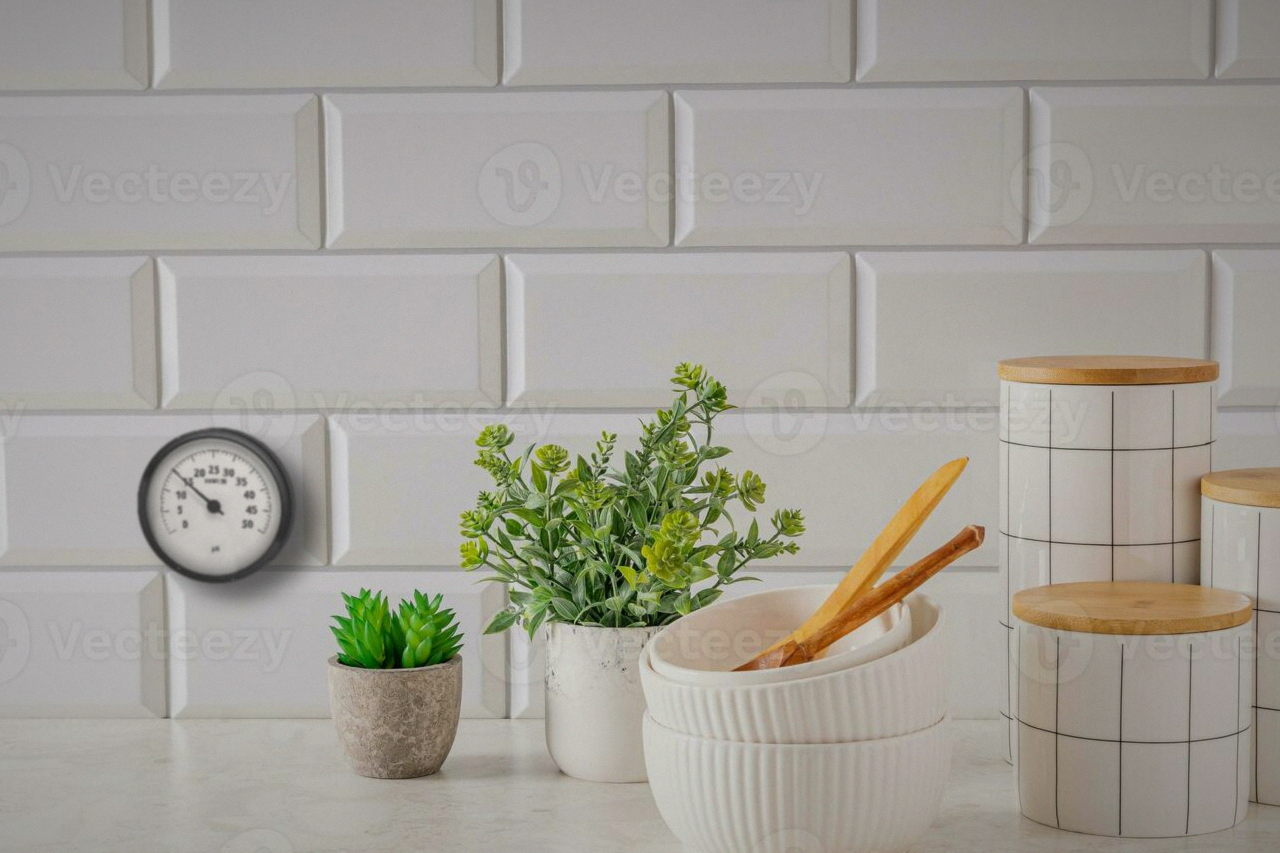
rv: µA 15
